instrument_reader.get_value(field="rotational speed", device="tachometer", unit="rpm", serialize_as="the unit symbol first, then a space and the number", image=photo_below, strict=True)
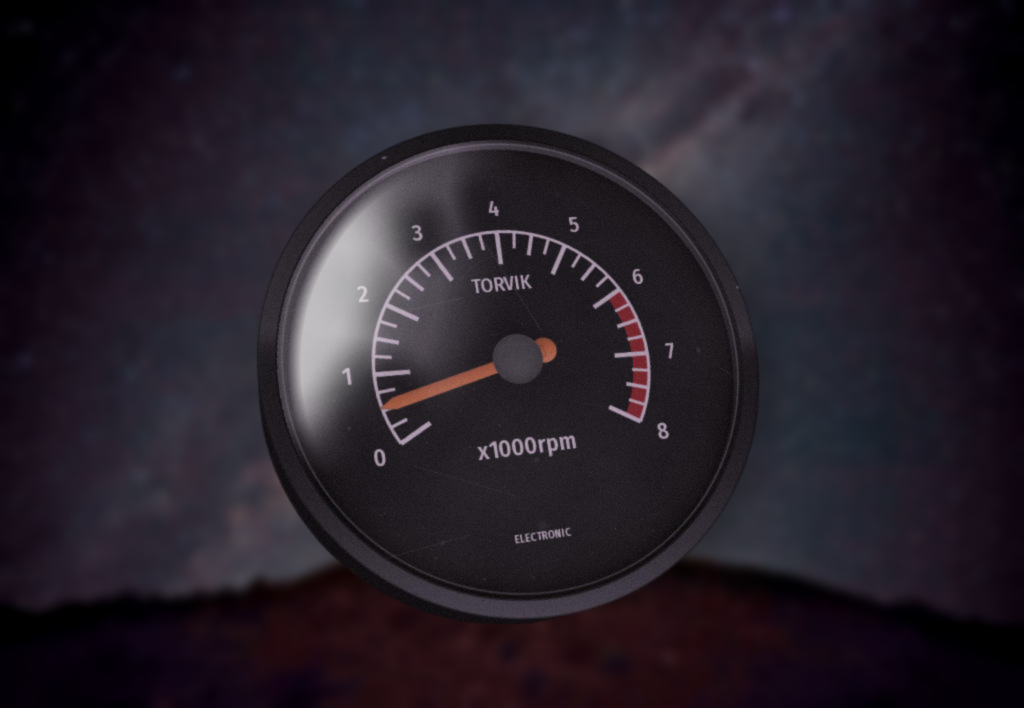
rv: rpm 500
